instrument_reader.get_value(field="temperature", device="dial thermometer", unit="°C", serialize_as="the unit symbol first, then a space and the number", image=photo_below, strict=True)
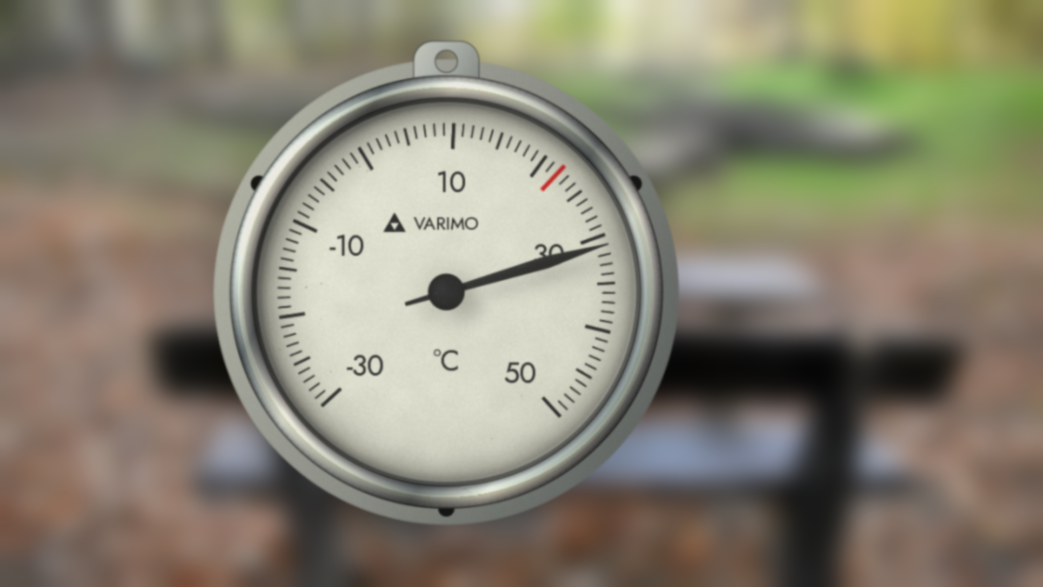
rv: °C 31
